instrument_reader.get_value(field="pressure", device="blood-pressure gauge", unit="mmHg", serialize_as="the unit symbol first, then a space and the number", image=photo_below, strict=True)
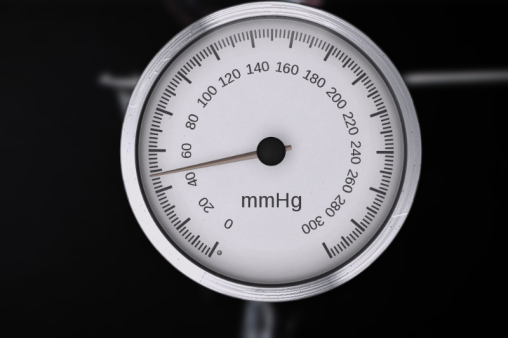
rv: mmHg 48
